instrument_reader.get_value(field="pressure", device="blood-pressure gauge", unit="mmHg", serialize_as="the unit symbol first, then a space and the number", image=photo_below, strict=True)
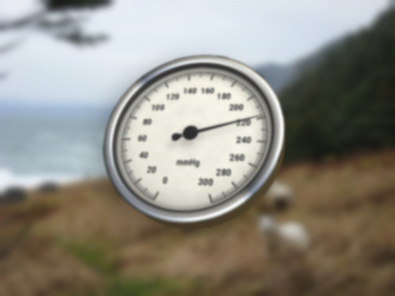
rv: mmHg 220
